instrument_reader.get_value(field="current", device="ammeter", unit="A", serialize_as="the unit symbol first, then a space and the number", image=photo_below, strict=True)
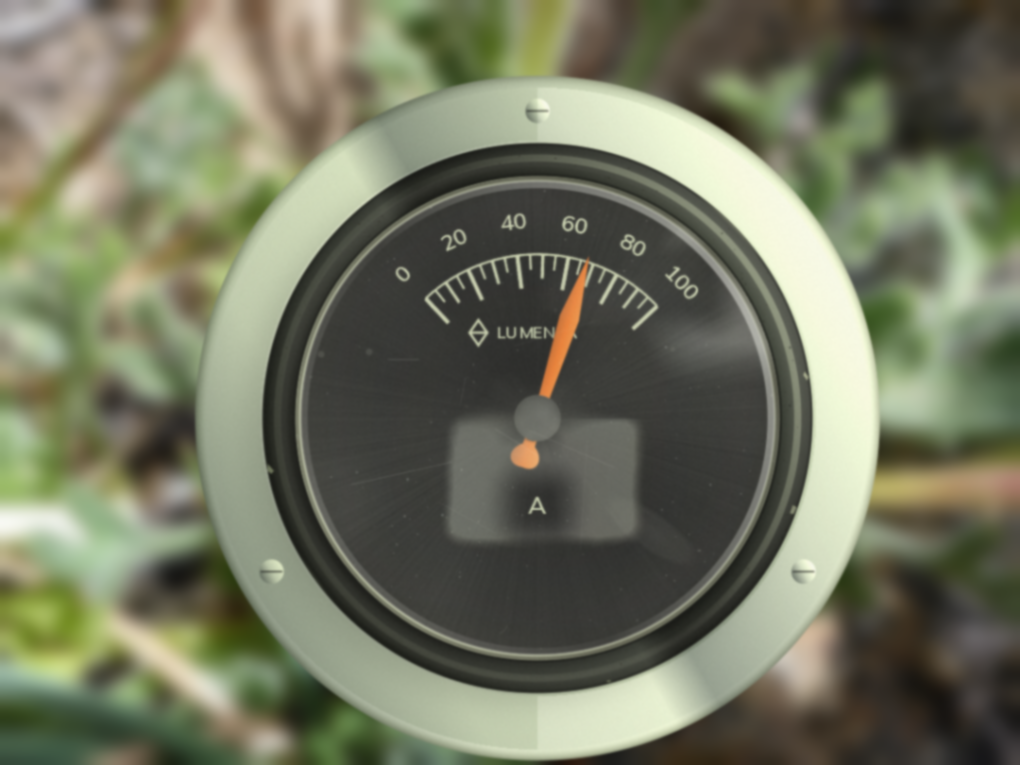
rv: A 67.5
